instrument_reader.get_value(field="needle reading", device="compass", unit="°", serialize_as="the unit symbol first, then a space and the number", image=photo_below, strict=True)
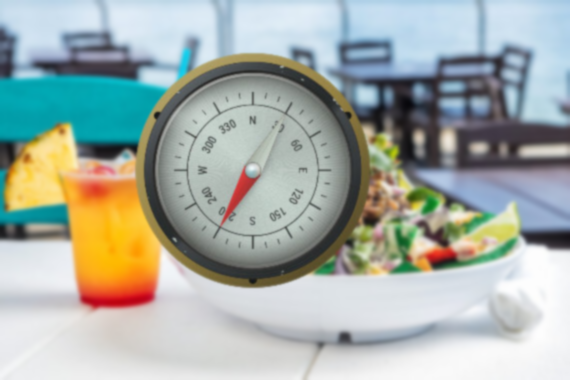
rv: ° 210
